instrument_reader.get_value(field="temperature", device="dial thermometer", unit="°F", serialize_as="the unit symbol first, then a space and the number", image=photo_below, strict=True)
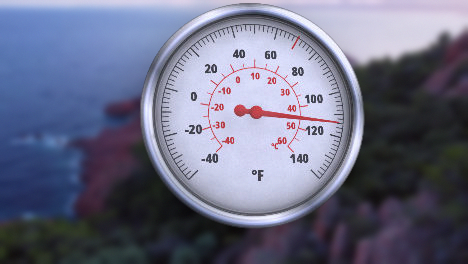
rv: °F 114
